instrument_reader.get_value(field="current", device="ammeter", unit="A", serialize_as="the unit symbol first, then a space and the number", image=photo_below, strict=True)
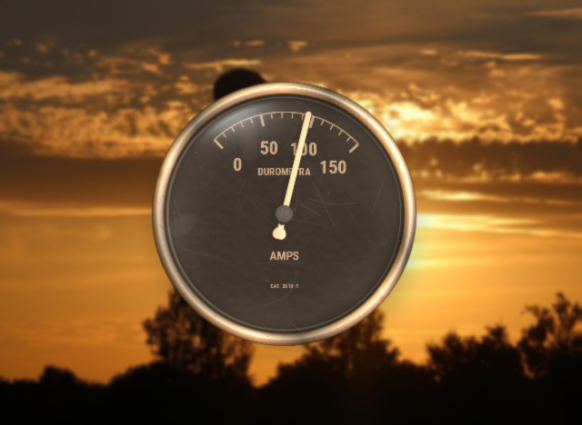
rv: A 95
